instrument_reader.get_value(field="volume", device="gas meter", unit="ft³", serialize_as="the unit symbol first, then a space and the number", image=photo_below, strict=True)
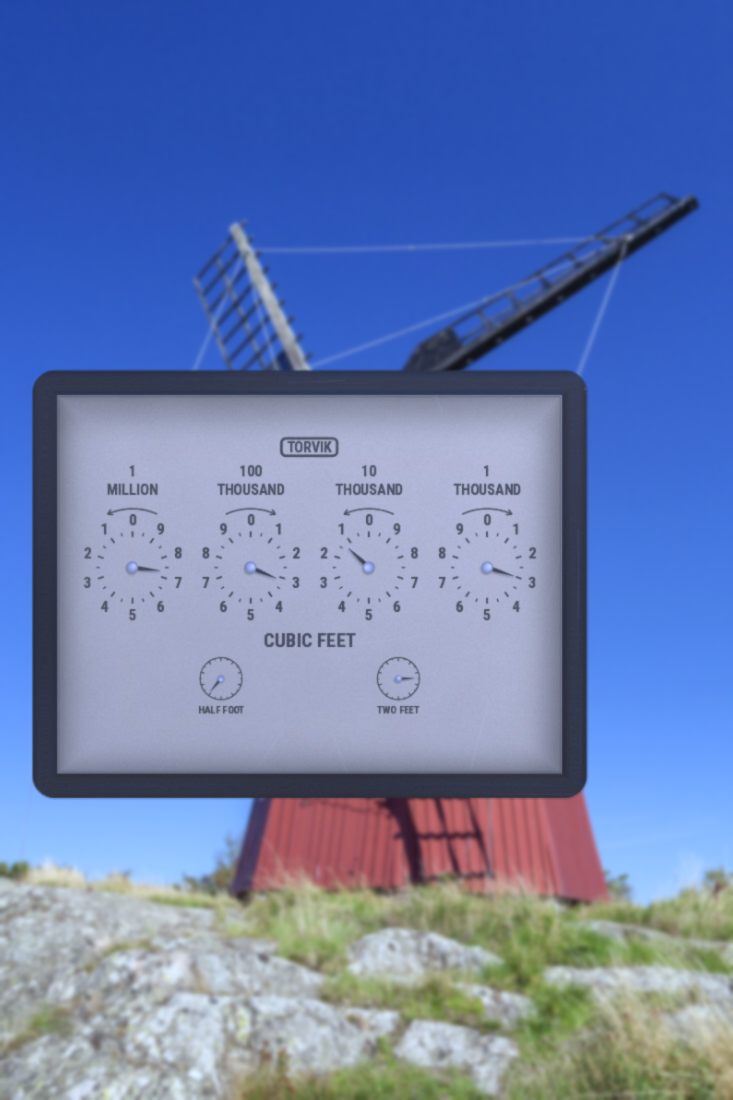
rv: ft³ 731300
